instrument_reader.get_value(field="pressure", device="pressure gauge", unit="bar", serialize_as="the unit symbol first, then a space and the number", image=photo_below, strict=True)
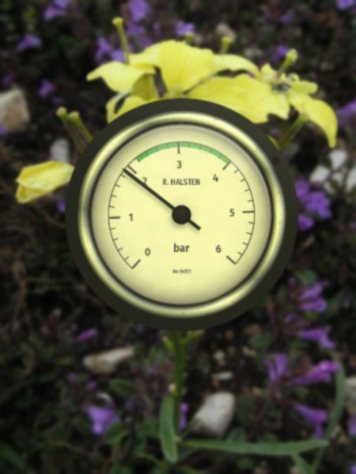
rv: bar 1.9
